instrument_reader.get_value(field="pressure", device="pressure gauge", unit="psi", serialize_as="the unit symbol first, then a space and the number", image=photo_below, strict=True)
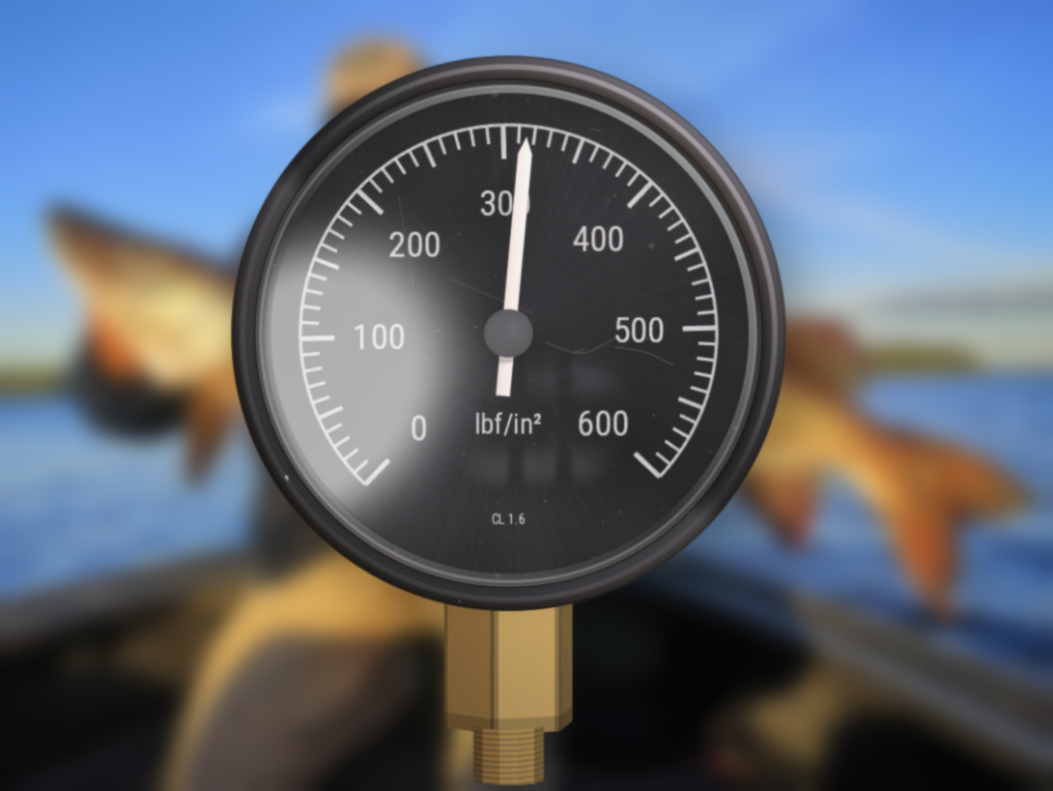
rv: psi 315
